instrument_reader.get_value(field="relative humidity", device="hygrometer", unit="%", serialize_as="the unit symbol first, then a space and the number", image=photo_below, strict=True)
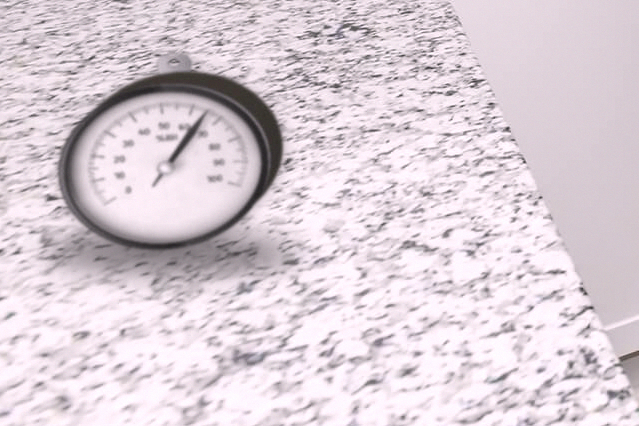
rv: % 65
